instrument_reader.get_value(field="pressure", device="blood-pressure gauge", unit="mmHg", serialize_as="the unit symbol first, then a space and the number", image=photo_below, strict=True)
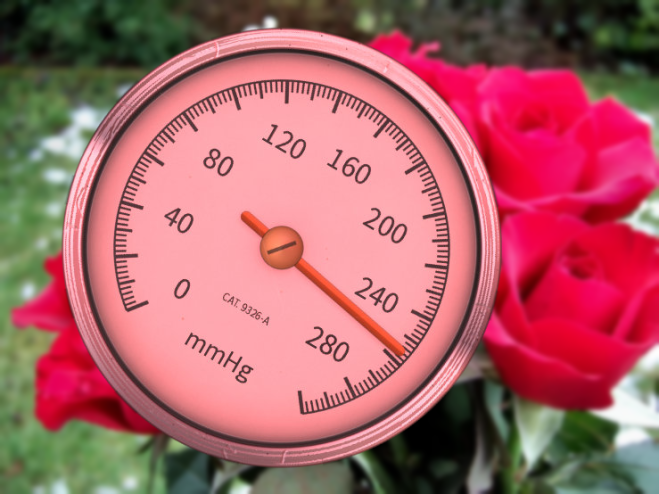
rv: mmHg 256
